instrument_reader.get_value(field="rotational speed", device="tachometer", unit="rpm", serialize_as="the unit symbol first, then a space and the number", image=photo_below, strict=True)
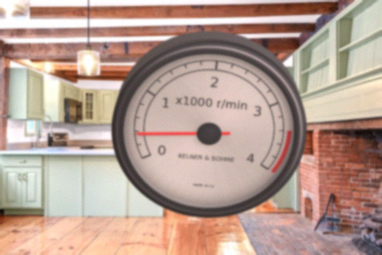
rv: rpm 400
